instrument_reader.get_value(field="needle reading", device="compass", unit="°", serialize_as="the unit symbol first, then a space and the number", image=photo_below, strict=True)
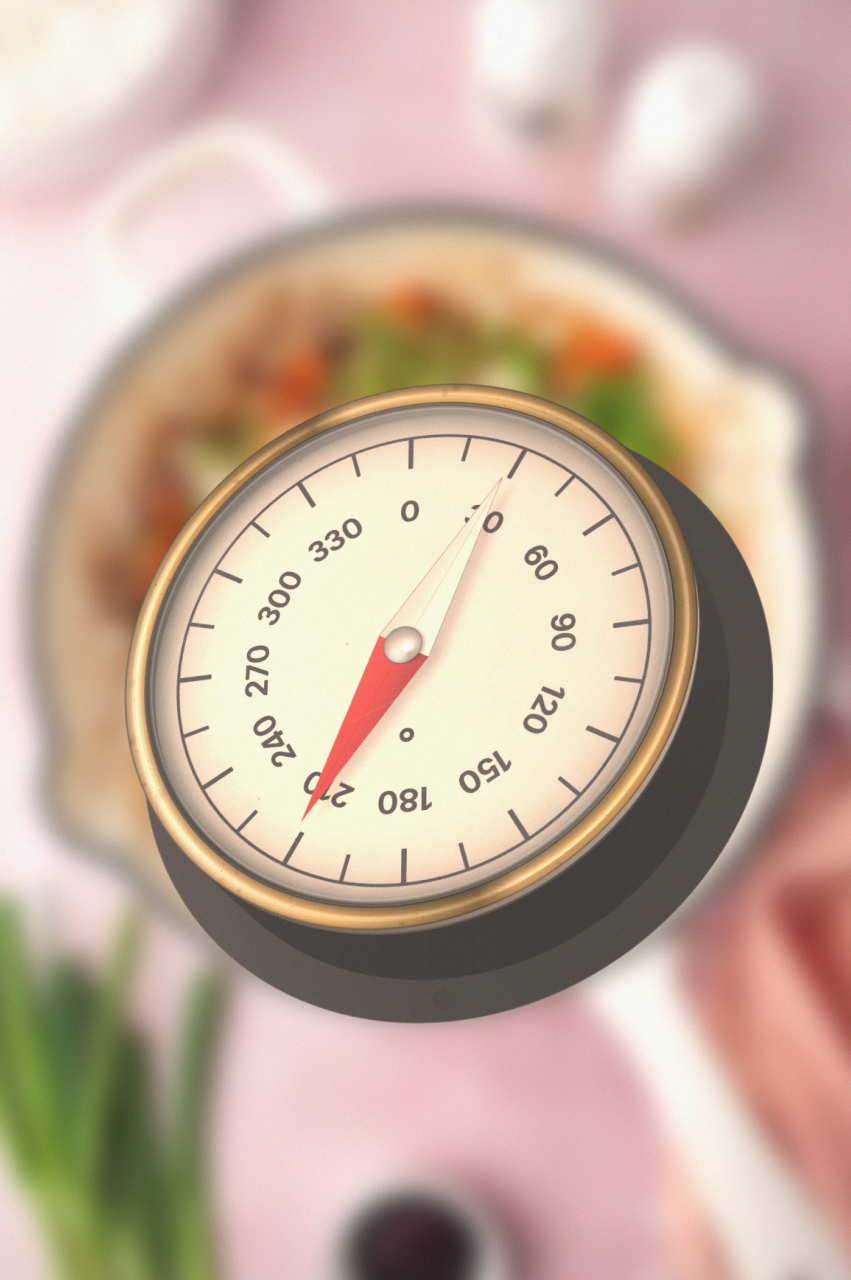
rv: ° 210
